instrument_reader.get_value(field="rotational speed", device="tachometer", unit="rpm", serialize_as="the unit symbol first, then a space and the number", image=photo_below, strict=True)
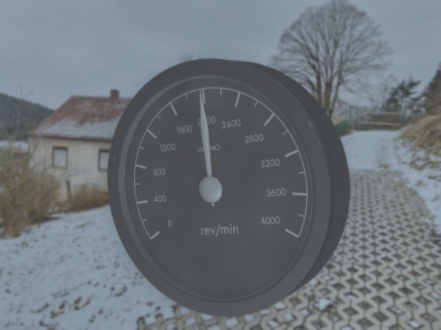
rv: rpm 2000
